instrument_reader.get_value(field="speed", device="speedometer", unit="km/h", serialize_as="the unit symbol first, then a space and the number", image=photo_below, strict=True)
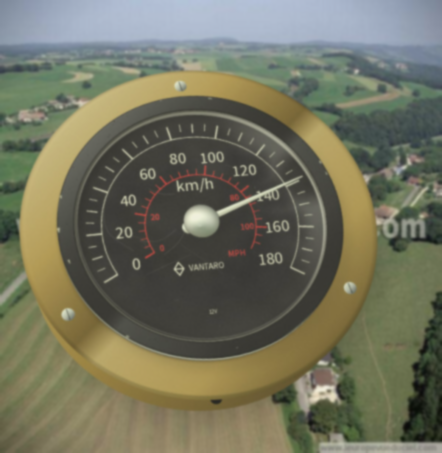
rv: km/h 140
